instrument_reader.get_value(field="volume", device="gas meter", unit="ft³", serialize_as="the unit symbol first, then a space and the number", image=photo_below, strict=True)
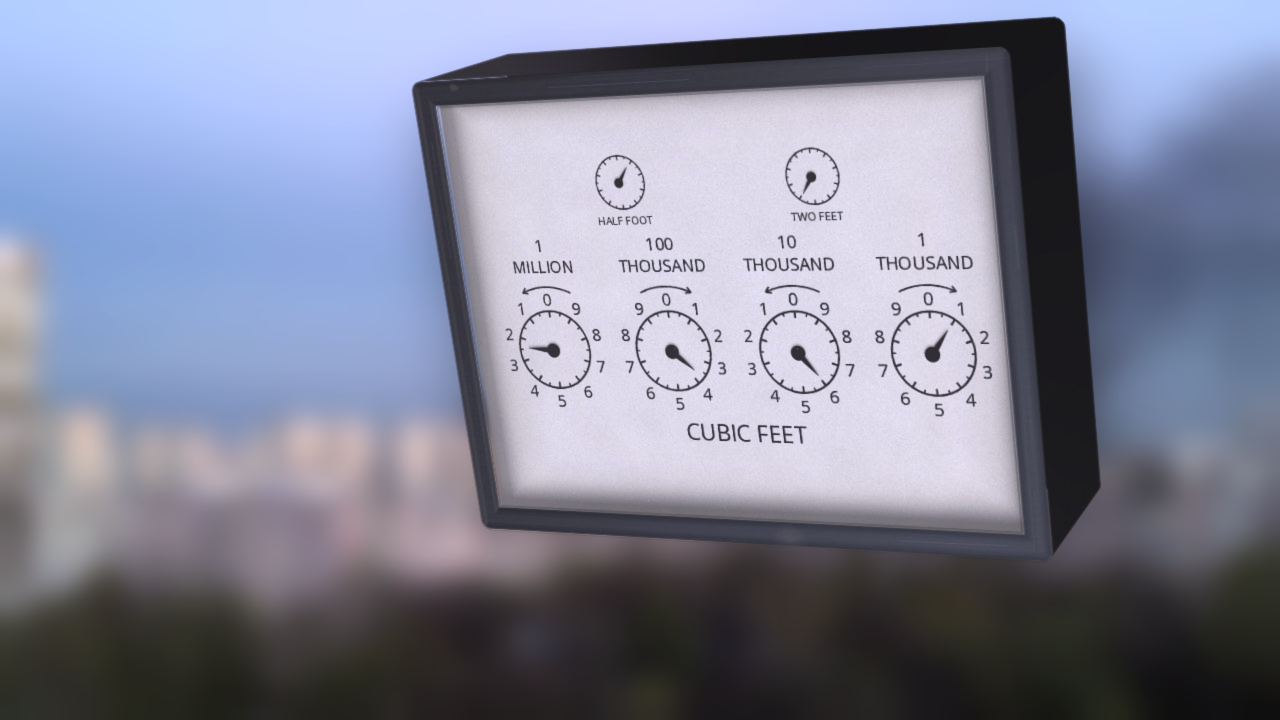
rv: ft³ 236100
